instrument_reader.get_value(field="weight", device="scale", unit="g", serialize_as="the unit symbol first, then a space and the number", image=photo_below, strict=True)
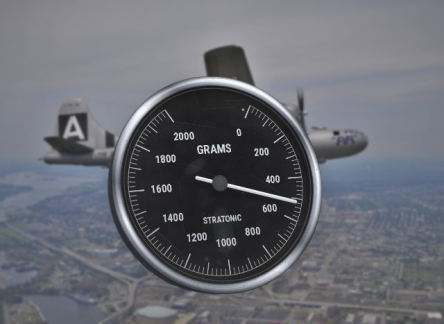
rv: g 520
